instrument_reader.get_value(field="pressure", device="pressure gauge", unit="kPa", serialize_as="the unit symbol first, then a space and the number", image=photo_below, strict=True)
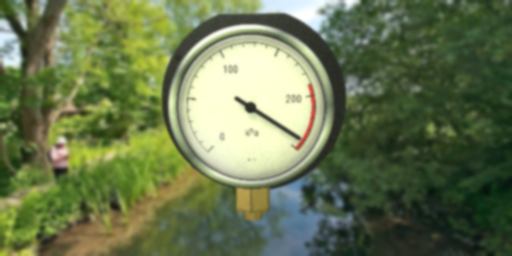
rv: kPa 240
